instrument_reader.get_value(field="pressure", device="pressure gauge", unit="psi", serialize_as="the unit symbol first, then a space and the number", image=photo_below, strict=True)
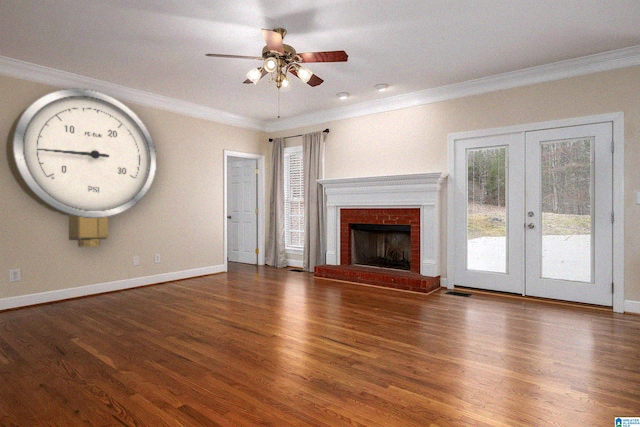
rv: psi 4
